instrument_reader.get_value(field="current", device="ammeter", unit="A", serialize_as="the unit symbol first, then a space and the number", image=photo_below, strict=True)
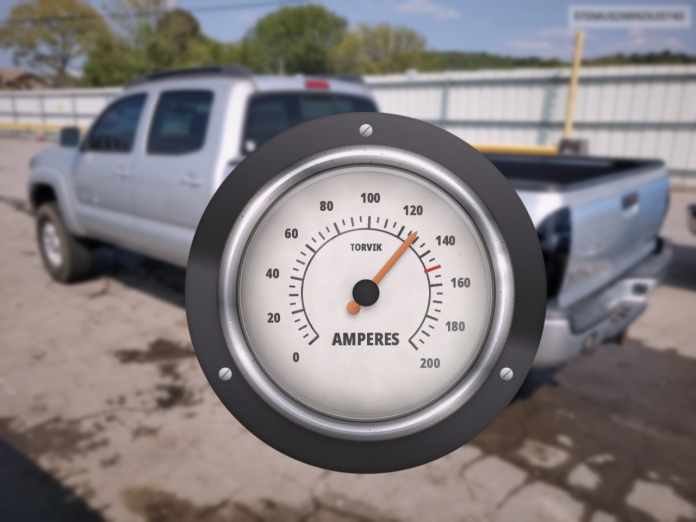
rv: A 127.5
